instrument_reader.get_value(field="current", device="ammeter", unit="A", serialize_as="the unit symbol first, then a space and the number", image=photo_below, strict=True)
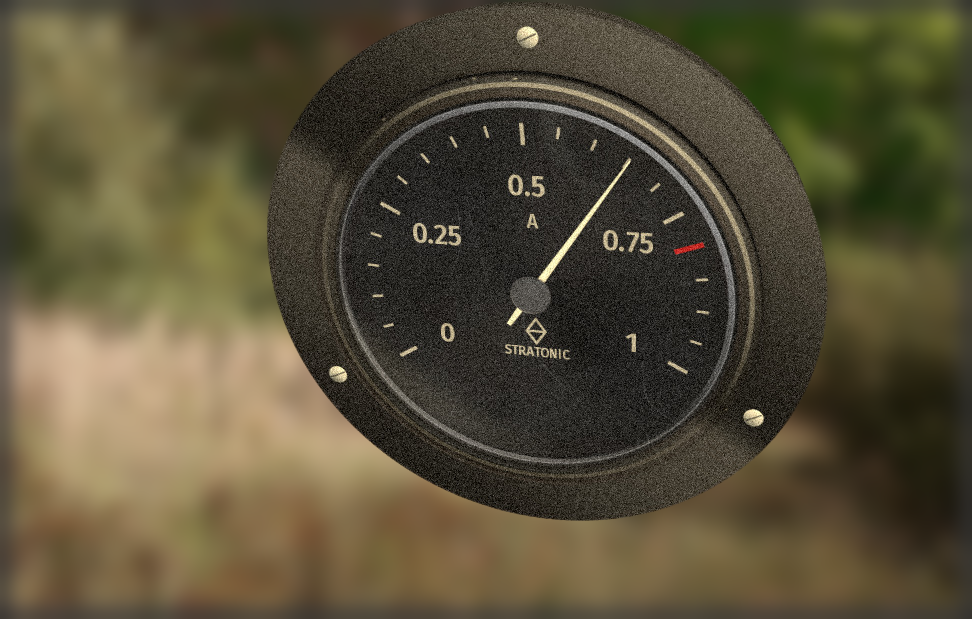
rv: A 0.65
